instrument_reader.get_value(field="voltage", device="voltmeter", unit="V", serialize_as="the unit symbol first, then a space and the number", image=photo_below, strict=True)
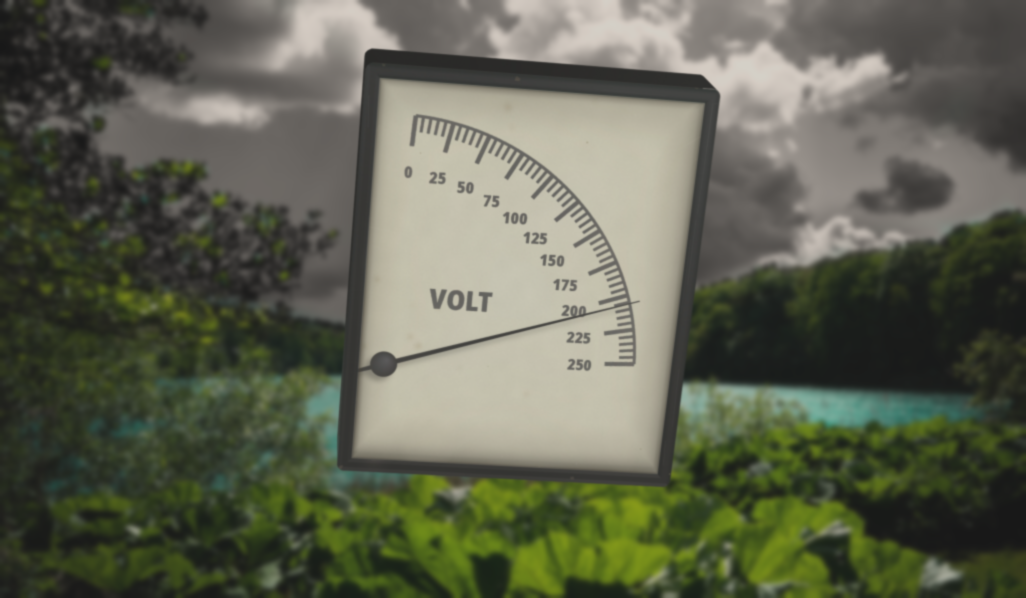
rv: V 205
